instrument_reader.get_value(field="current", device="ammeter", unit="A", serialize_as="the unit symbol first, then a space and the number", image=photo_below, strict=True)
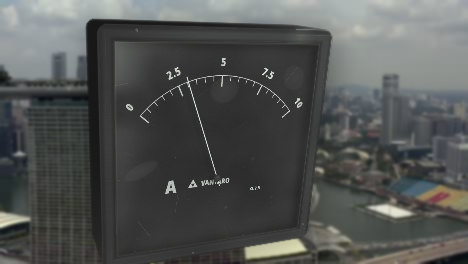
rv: A 3
